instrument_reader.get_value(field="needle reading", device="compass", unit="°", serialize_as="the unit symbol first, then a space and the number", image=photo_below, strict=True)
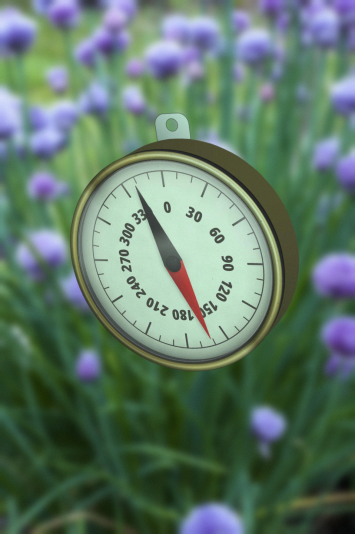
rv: ° 160
